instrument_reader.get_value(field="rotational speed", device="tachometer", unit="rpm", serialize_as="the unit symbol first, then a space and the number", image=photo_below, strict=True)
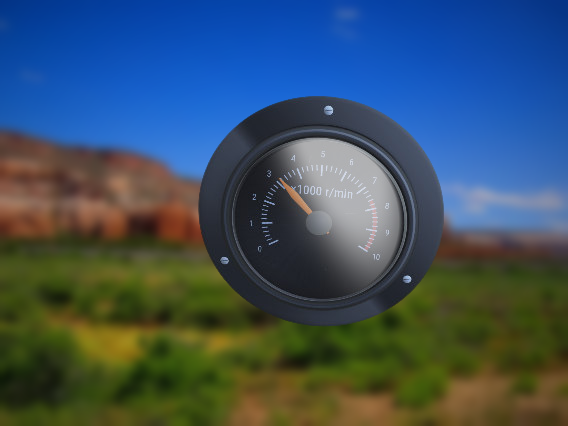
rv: rpm 3200
